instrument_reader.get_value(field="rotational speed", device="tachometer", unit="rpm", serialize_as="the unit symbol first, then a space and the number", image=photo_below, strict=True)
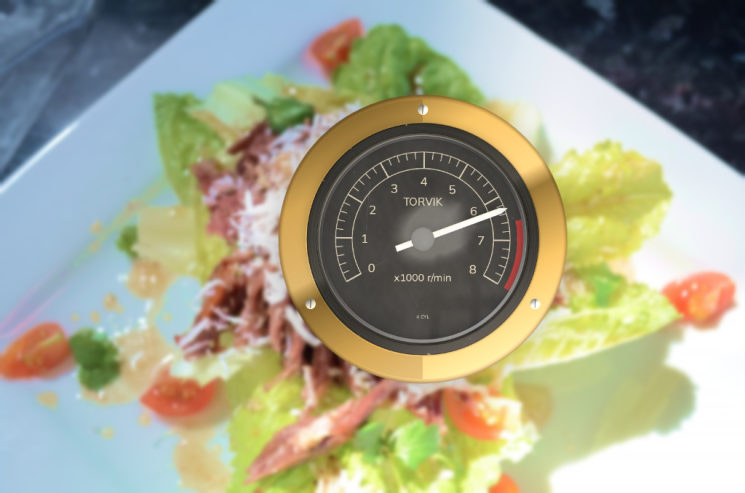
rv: rpm 6300
